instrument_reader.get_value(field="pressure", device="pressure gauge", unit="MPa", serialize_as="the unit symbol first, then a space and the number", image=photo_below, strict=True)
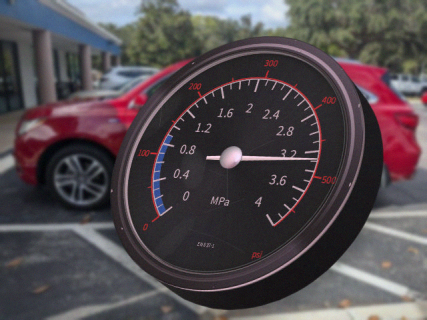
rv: MPa 3.3
